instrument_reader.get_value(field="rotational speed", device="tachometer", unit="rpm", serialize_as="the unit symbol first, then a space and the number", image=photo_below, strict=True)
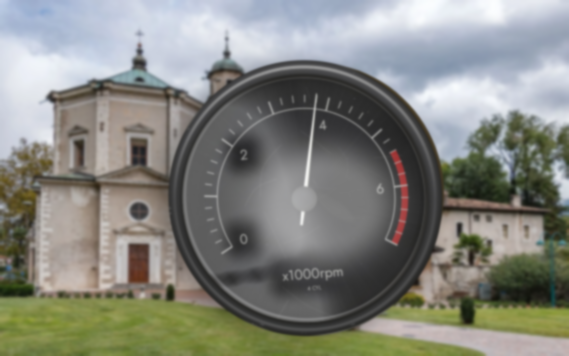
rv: rpm 3800
